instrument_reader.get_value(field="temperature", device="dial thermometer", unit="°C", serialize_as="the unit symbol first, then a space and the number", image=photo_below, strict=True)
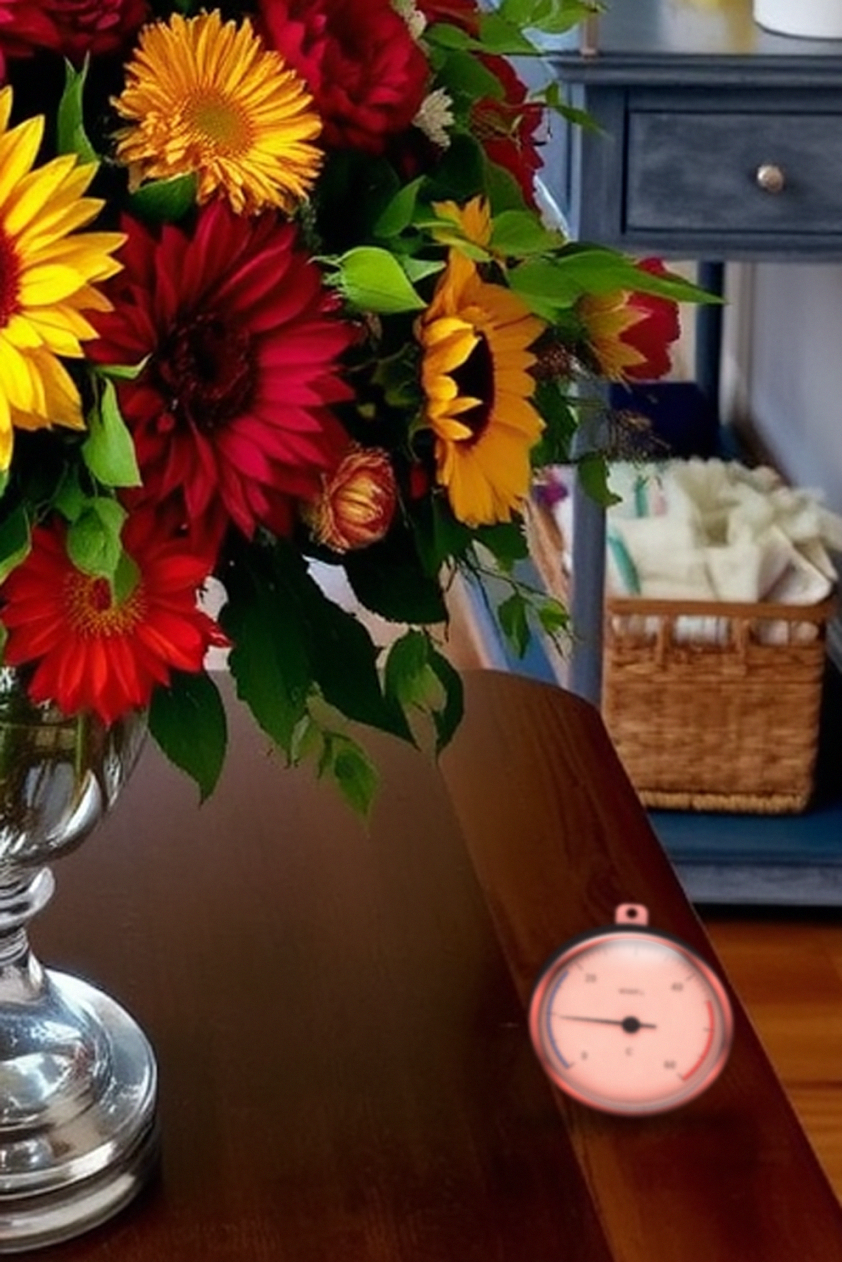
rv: °C 10
